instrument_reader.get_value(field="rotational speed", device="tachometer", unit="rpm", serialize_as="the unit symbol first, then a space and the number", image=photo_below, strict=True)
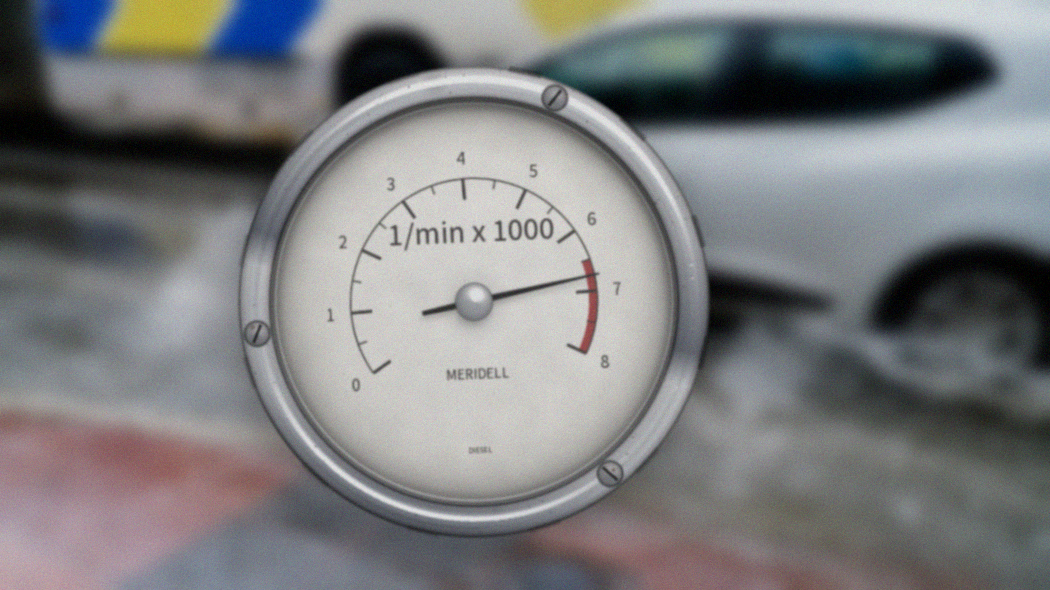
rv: rpm 6750
